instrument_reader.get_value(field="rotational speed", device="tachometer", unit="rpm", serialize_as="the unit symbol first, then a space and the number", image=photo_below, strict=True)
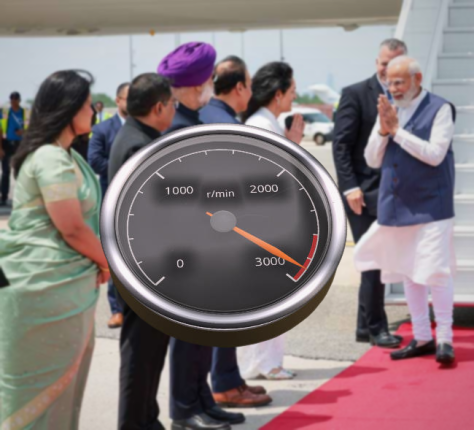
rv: rpm 2900
